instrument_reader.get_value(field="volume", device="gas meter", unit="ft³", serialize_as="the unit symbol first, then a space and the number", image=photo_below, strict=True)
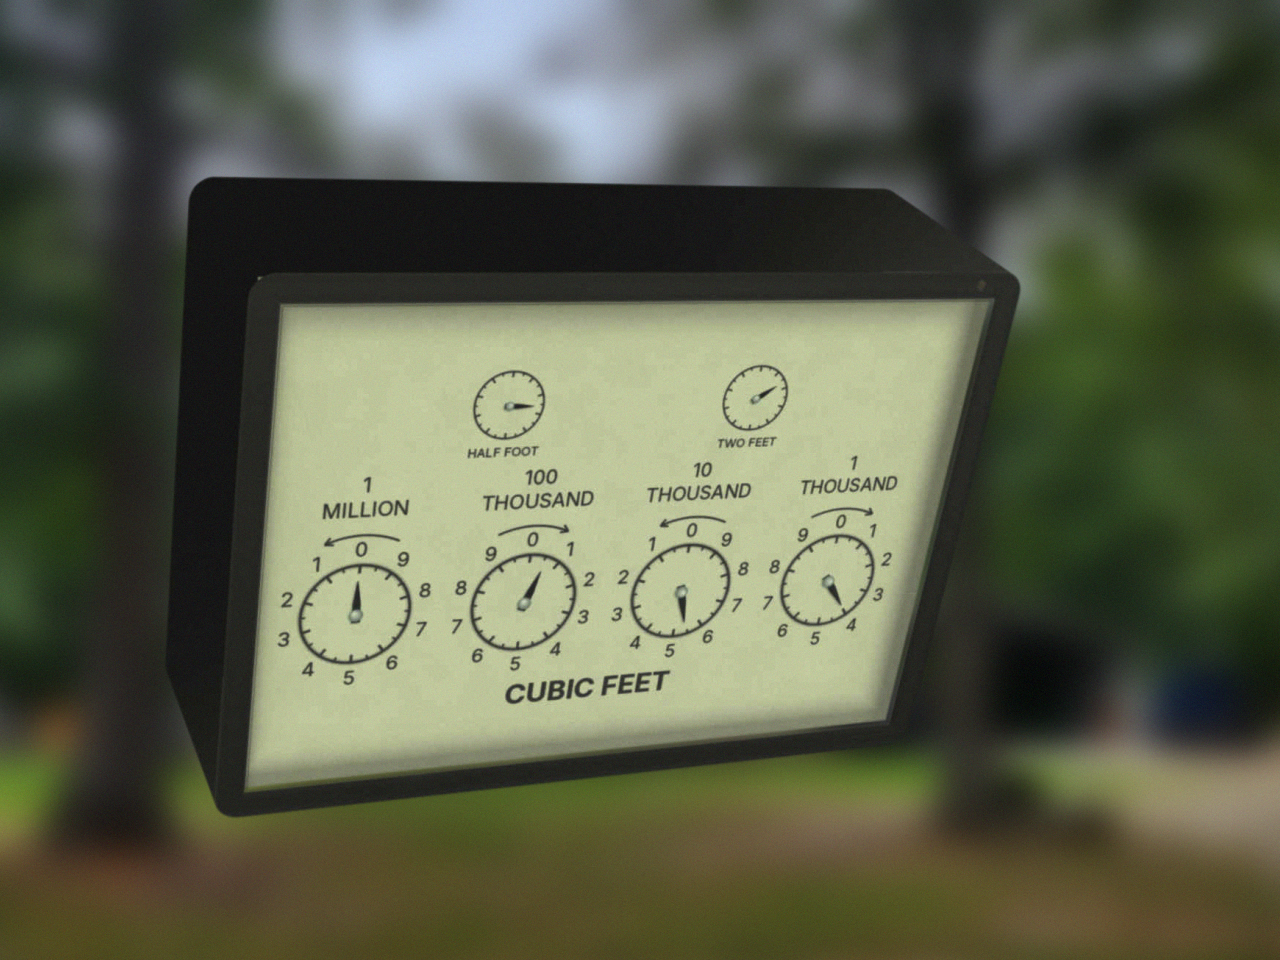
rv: ft³ 5400
